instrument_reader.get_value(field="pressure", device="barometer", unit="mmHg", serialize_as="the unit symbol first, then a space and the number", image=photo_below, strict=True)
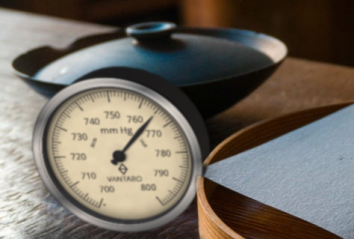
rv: mmHg 765
